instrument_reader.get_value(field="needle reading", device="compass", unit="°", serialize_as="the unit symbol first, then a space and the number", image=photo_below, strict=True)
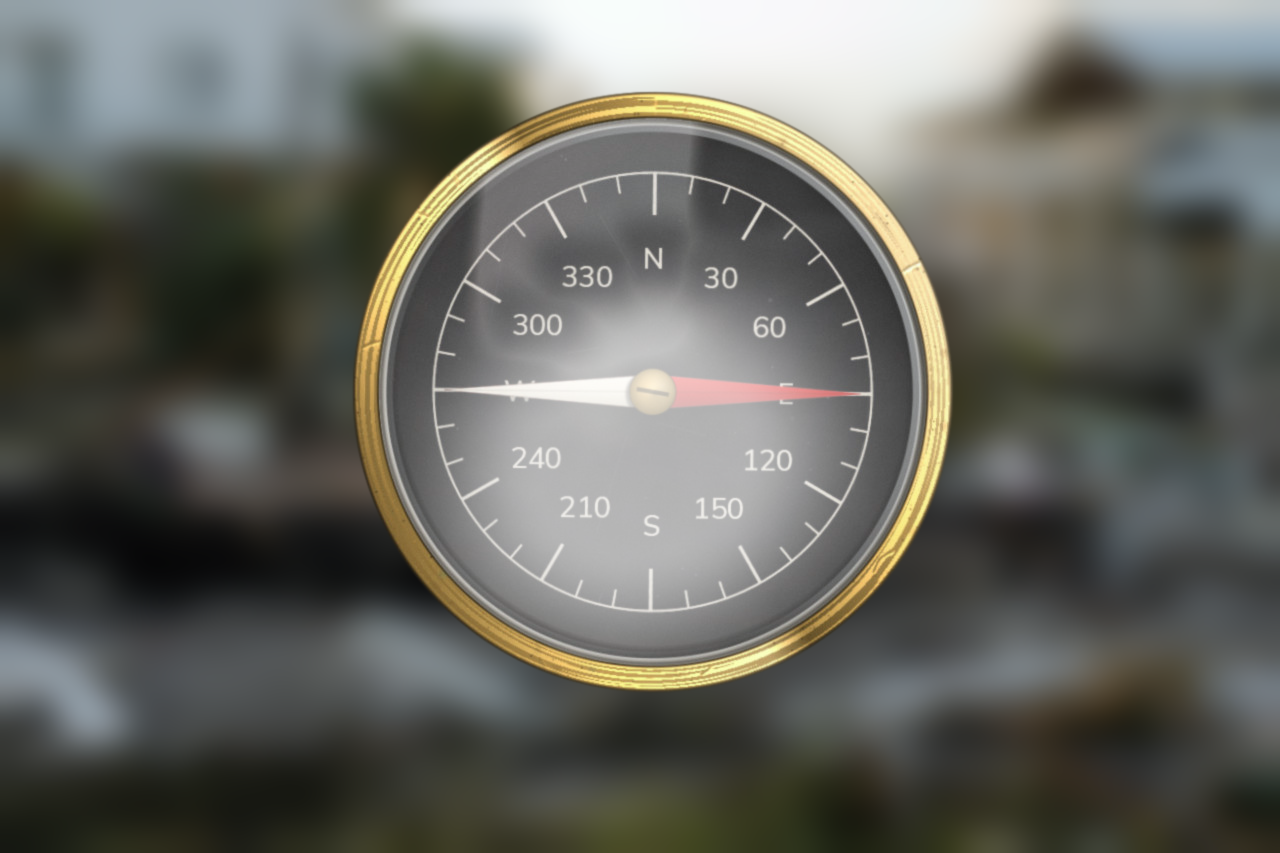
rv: ° 90
